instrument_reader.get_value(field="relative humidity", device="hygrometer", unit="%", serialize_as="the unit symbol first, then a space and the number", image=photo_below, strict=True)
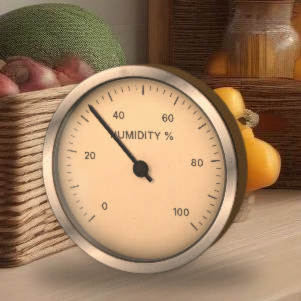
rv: % 34
